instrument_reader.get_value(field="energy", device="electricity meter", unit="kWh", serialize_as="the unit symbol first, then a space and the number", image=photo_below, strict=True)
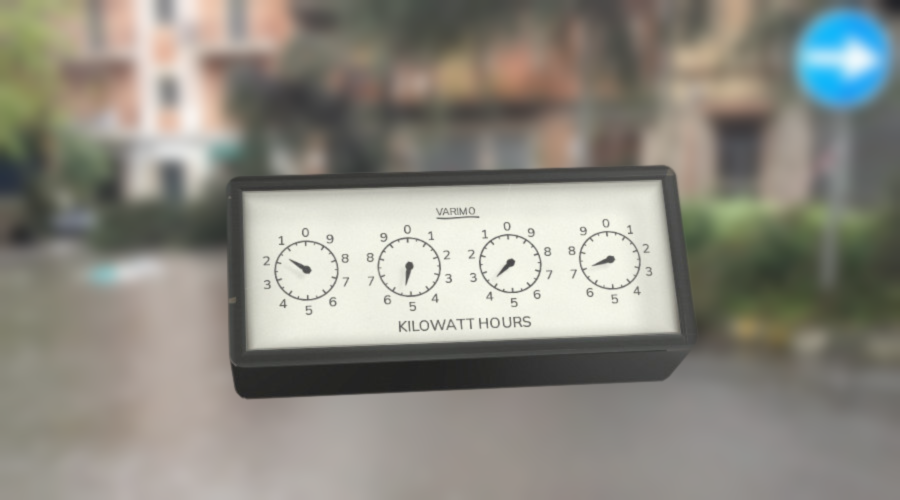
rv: kWh 1537
